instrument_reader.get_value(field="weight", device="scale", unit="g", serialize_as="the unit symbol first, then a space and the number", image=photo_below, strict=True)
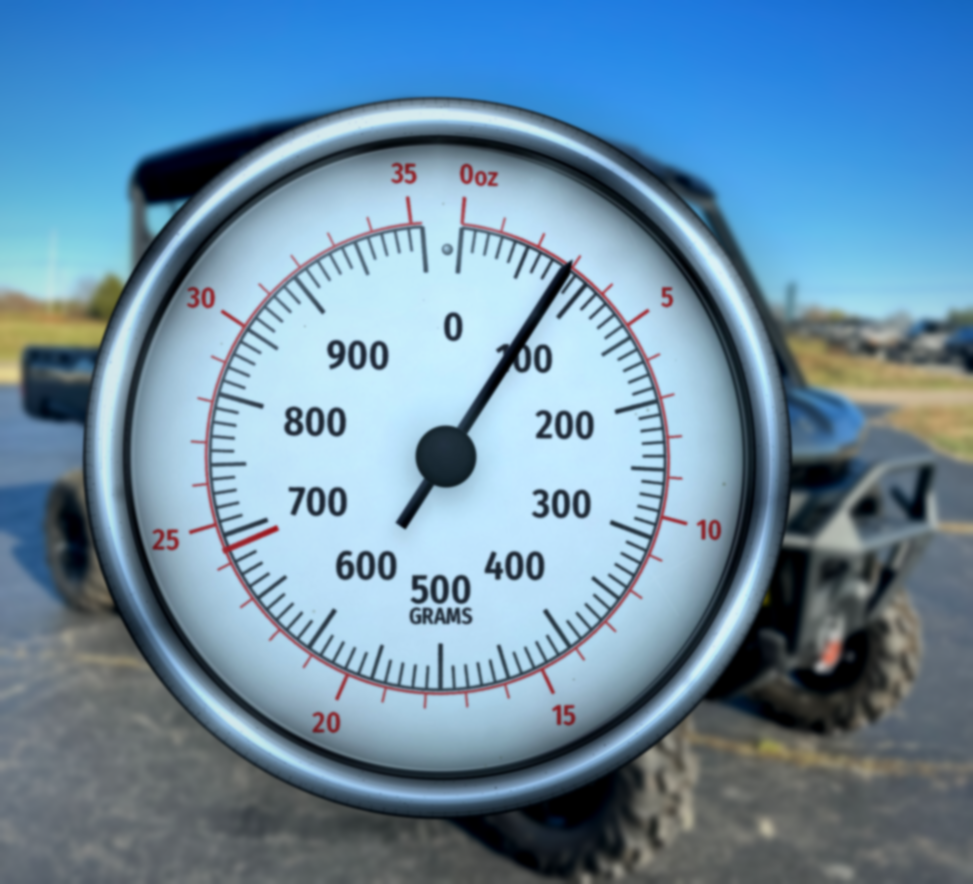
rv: g 80
